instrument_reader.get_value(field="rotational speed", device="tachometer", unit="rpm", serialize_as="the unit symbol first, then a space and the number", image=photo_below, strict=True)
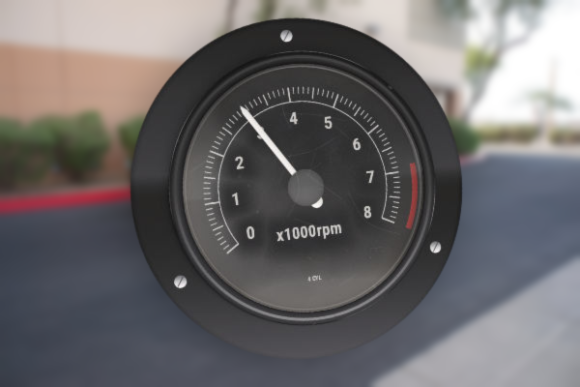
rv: rpm 3000
